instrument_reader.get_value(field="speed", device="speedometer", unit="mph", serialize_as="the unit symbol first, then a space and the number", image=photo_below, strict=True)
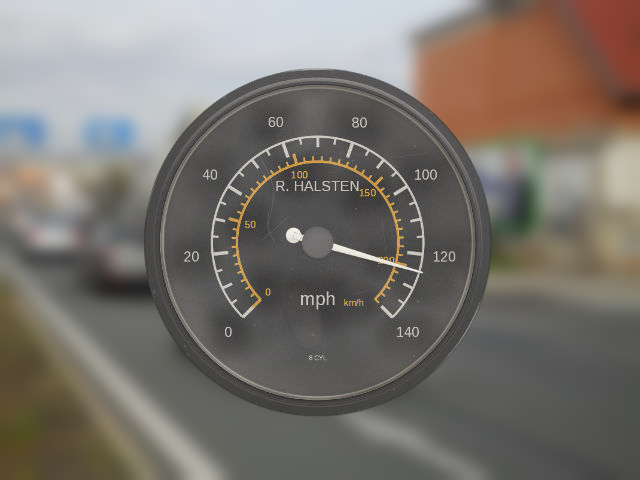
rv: mph 125
